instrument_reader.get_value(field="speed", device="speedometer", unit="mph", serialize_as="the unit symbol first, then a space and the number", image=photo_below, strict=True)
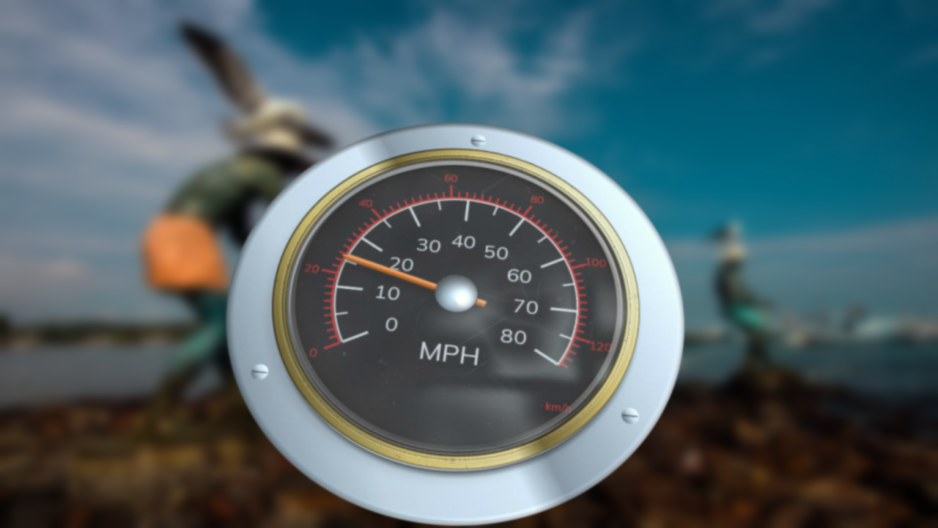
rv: mph 15
